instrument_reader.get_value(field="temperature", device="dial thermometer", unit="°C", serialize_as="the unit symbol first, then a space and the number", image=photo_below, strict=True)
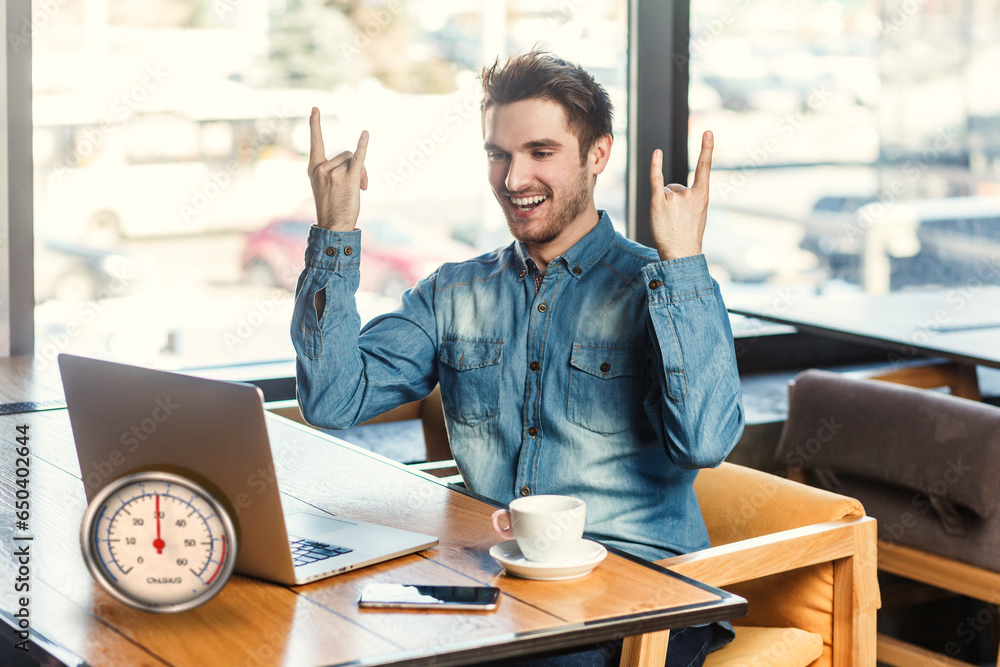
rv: °C 30
